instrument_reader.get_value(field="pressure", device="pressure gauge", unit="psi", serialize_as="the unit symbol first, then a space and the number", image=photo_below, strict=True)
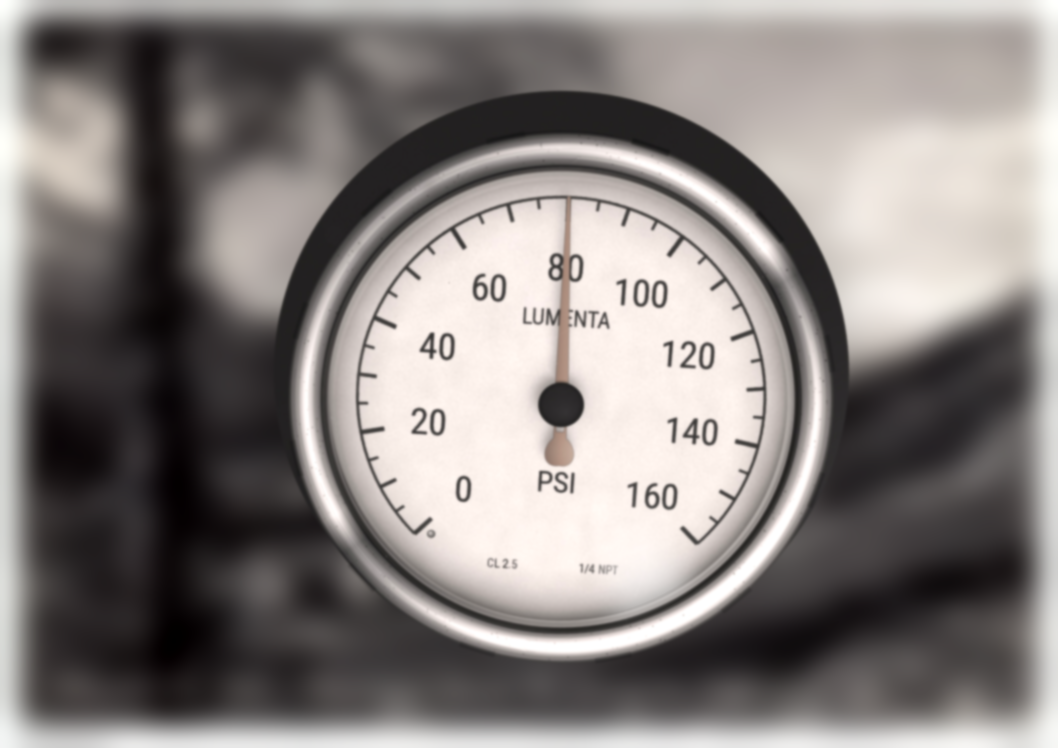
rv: psi 80
